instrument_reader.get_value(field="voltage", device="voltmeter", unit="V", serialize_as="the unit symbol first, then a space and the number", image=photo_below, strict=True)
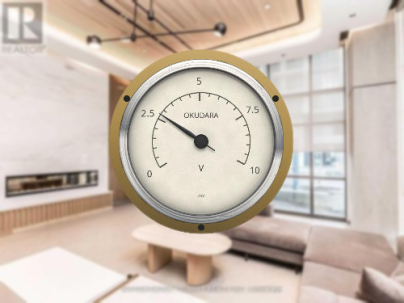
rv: V 2.75
